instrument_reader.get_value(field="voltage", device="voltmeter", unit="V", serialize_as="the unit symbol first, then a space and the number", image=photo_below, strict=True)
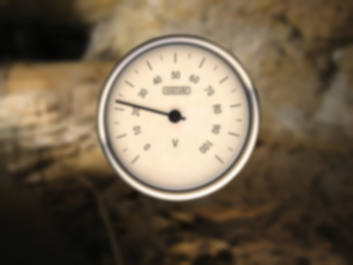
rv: V 22.5
